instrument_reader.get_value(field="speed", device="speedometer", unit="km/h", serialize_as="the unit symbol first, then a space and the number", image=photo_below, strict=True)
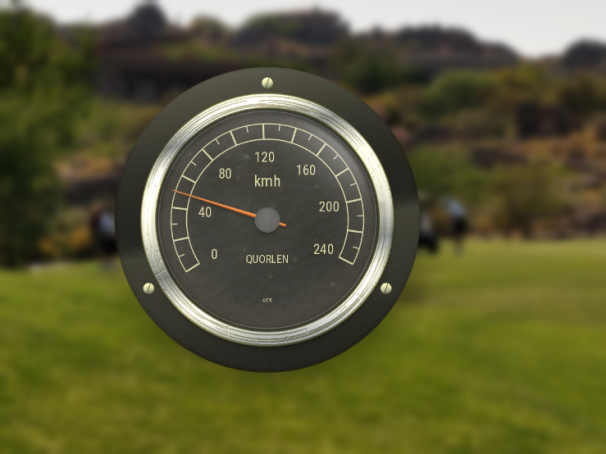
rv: km/h 50
